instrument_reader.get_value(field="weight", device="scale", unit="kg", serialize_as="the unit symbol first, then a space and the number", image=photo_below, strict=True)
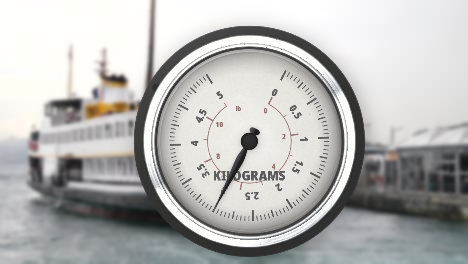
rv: kg 3
